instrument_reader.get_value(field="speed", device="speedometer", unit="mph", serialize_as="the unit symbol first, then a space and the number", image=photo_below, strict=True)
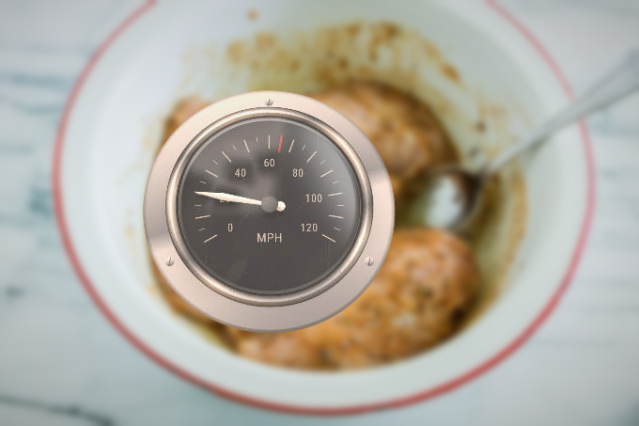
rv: mph 20
